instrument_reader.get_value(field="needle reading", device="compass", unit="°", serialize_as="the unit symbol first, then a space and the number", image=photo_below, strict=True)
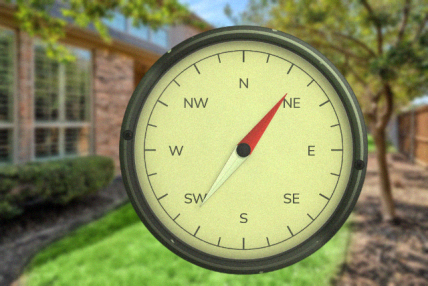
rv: ° 37.5
